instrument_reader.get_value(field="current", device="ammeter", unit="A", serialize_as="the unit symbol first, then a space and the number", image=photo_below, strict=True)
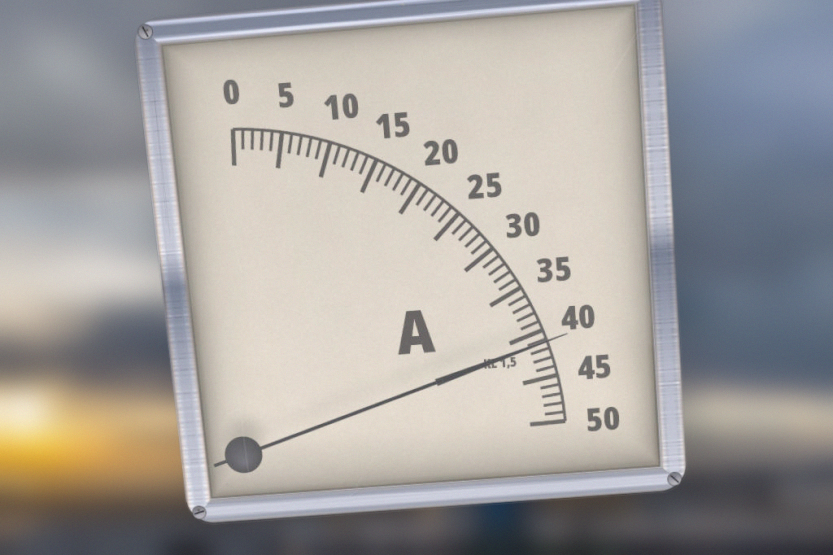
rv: A 41
